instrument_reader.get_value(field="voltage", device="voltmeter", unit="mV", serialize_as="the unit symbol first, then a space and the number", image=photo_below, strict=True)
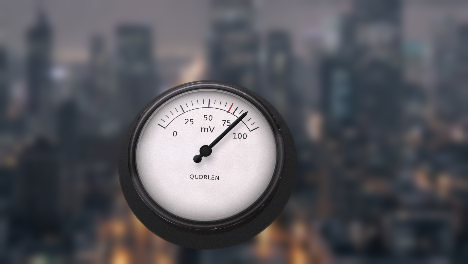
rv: mV 85
